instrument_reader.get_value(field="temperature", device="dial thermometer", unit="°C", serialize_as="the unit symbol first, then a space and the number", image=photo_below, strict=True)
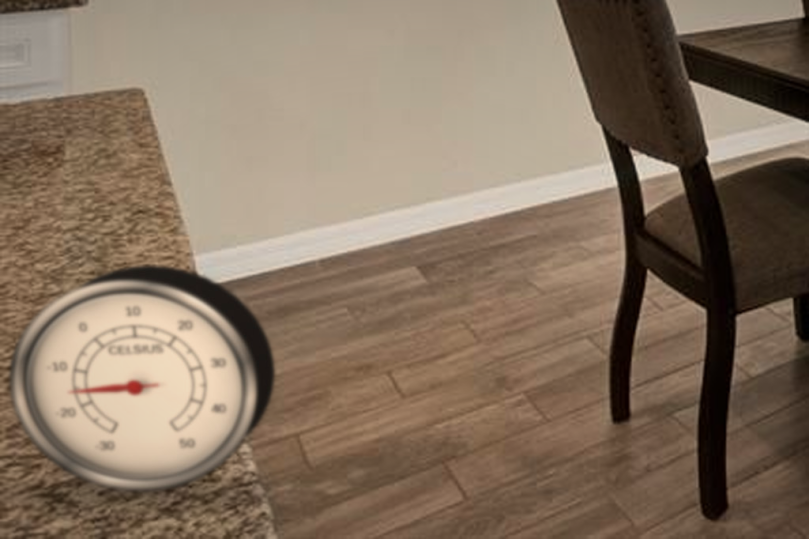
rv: °C -15
